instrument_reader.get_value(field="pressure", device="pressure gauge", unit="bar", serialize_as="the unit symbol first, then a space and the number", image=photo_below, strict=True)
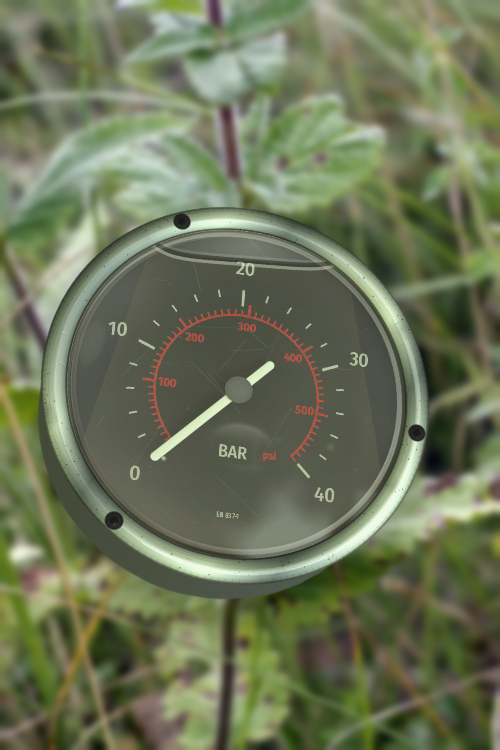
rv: bar 0
